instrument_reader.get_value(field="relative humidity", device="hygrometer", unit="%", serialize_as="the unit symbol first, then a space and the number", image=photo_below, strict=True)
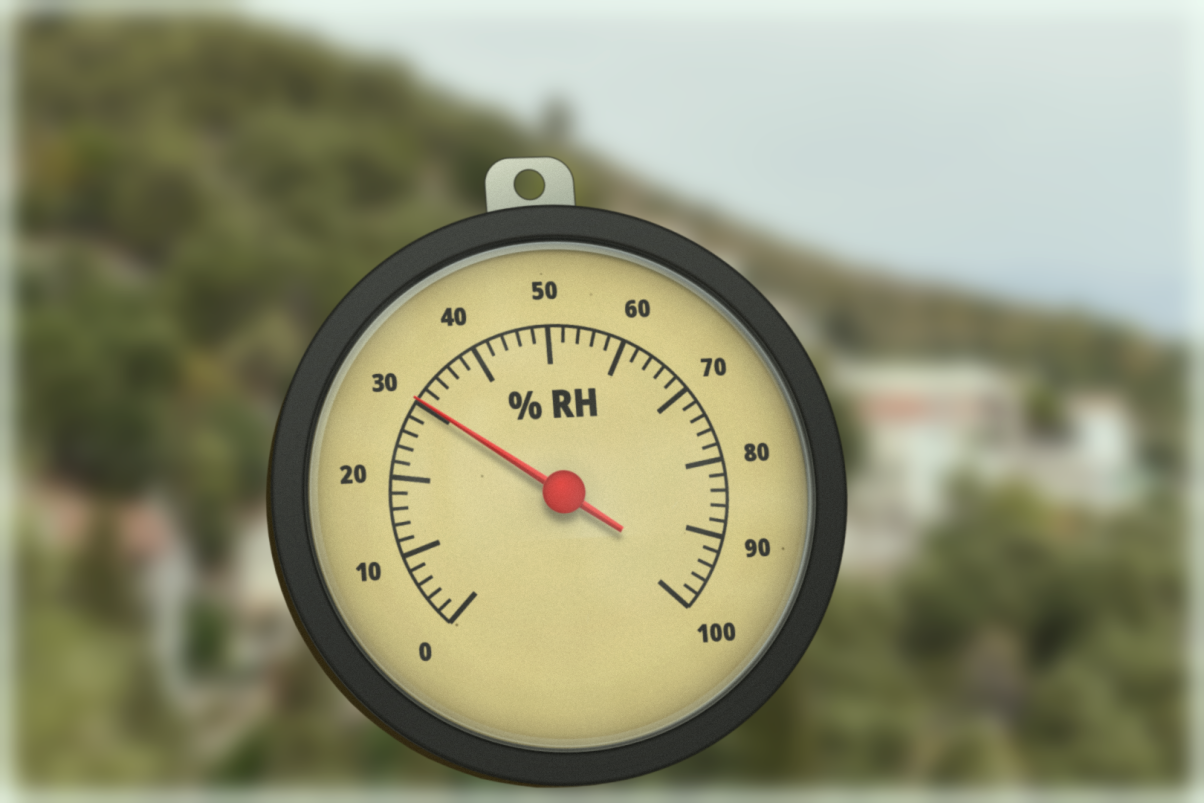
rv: % 30
